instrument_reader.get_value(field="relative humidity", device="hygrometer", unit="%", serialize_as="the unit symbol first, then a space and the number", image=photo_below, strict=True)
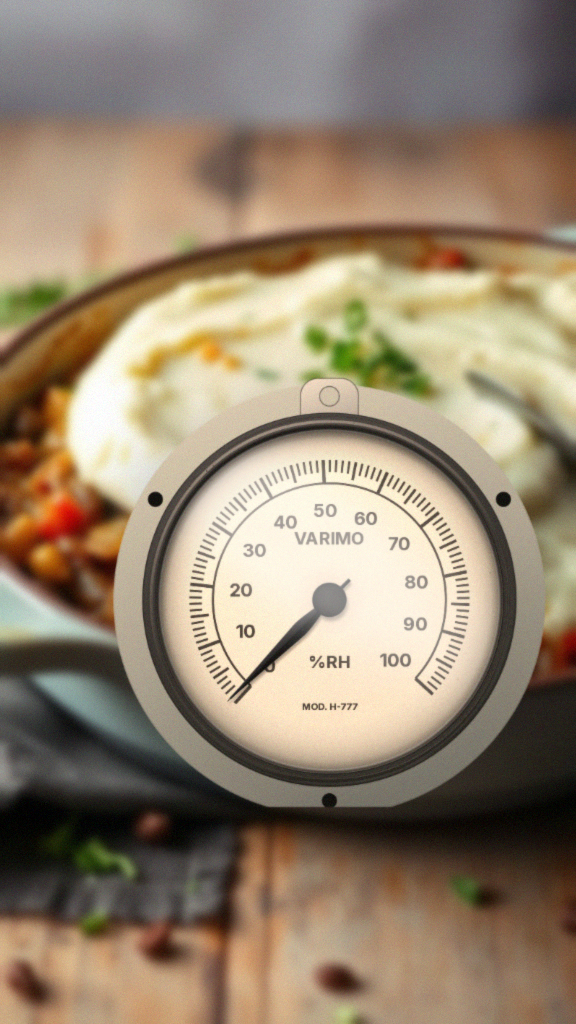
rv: % 1
